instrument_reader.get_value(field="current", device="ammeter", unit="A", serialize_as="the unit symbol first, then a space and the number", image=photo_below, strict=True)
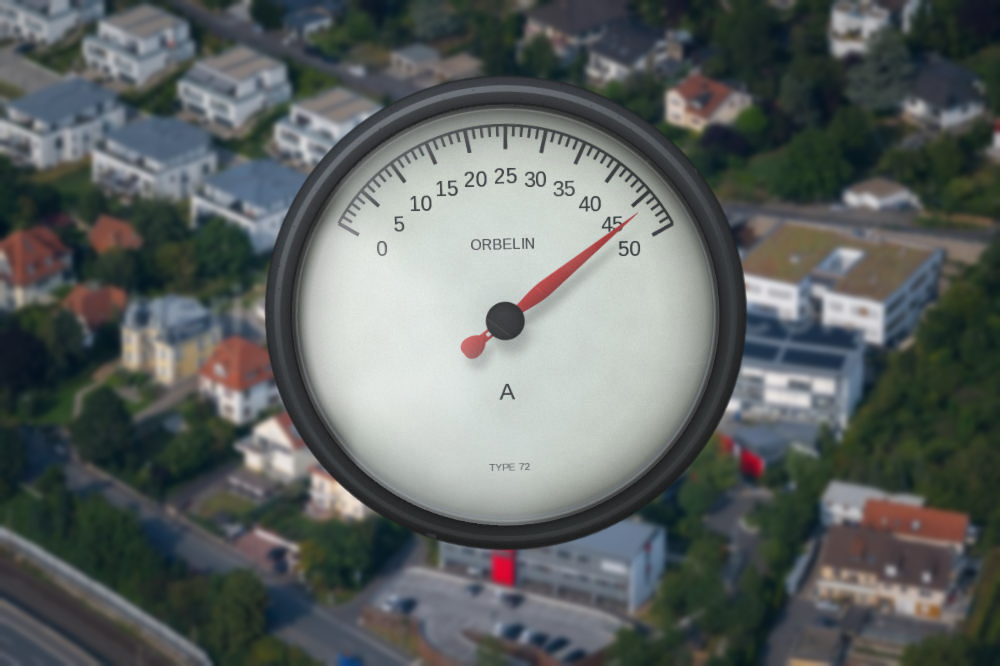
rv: A 46
